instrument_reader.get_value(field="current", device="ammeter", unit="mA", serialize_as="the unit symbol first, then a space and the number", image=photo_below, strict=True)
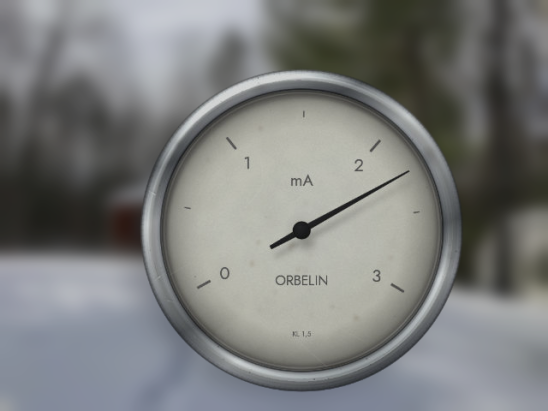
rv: mA 2.25
